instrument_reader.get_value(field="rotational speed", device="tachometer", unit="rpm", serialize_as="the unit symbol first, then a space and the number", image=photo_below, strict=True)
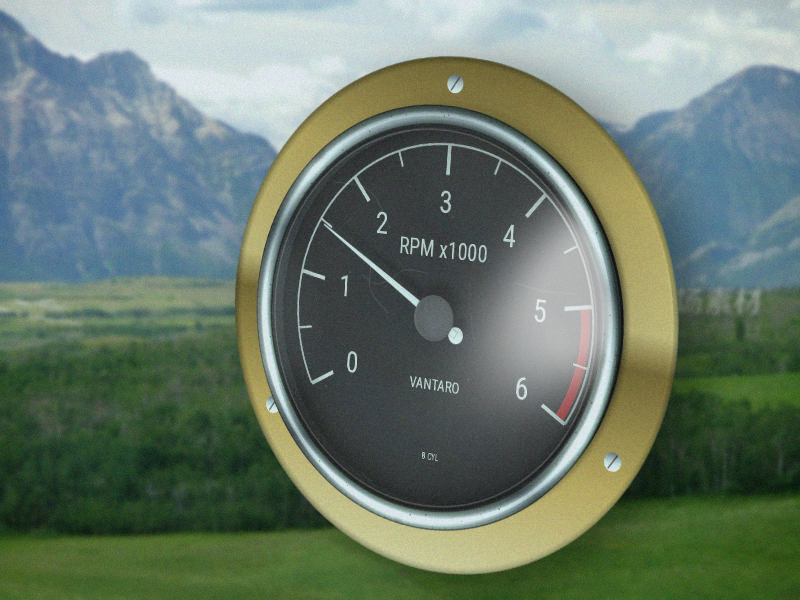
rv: rpm 1500
